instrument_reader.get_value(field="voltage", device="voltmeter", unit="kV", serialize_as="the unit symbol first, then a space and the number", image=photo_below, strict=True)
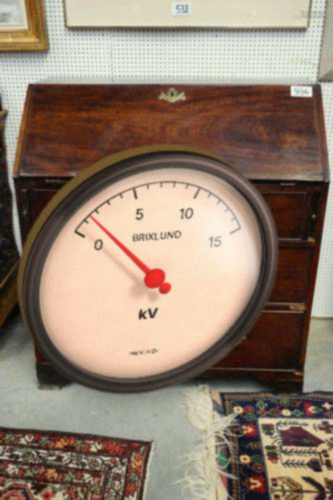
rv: kV 1.5
